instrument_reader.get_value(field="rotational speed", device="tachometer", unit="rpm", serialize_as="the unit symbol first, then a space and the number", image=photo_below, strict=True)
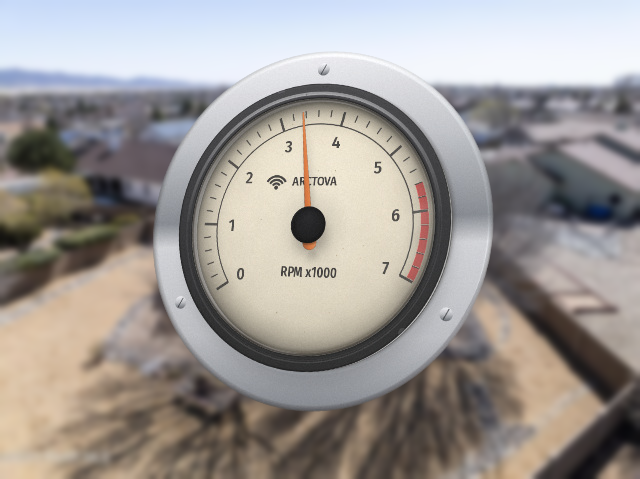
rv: rpm 3400
